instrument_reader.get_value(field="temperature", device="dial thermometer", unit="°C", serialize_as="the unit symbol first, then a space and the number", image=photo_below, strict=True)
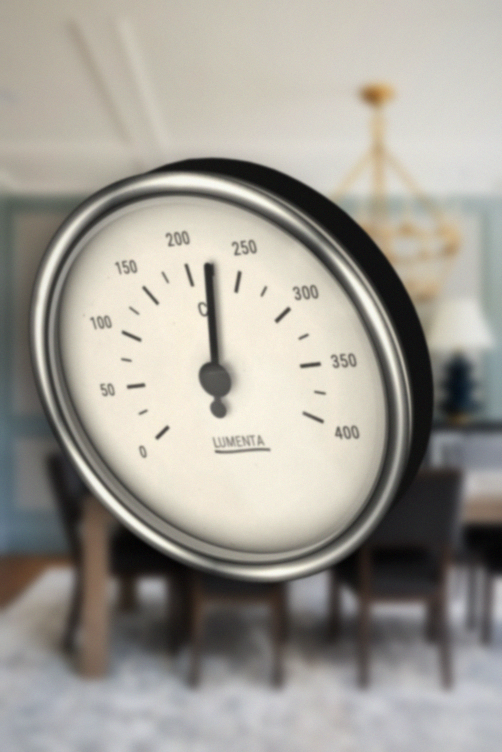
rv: °C 225
